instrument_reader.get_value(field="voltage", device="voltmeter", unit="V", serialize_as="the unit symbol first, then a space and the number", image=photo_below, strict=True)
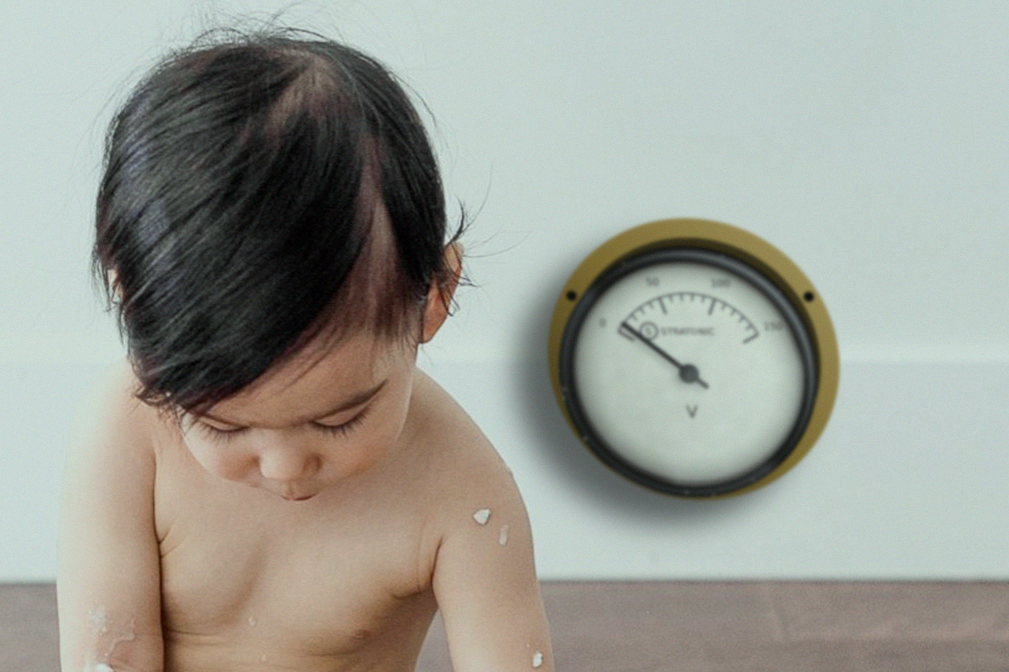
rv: V 10
